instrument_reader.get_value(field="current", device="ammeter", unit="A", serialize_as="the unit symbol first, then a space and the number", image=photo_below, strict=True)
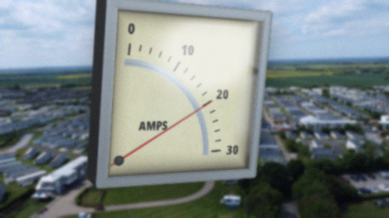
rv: A 20
